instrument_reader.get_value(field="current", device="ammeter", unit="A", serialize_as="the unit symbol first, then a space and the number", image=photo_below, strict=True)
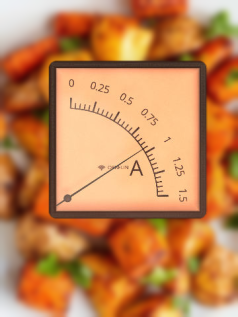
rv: A 0.95
